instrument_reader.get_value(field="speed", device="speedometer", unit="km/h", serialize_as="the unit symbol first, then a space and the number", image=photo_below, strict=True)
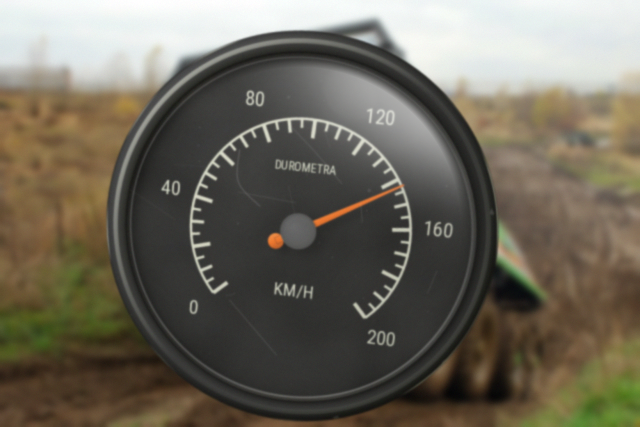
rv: km/h 142.5
